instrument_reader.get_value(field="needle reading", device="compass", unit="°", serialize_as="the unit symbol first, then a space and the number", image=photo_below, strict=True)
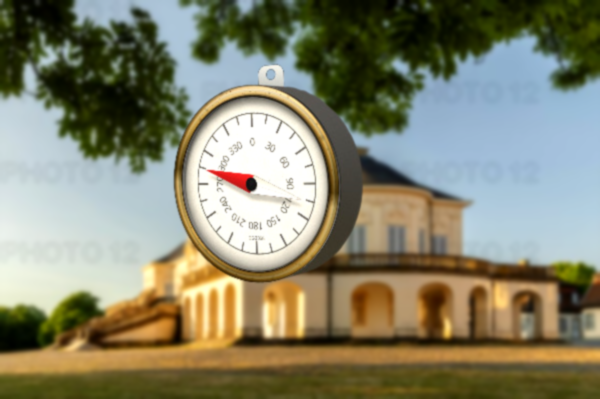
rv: ° 285
